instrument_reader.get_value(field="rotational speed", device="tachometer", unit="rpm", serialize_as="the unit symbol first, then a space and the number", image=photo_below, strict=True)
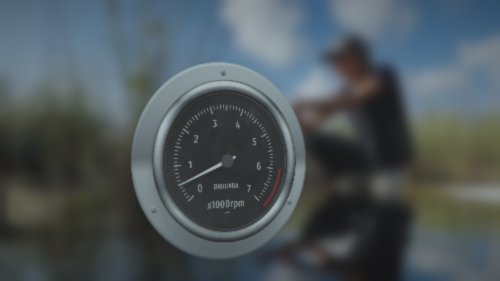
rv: rpm 500
